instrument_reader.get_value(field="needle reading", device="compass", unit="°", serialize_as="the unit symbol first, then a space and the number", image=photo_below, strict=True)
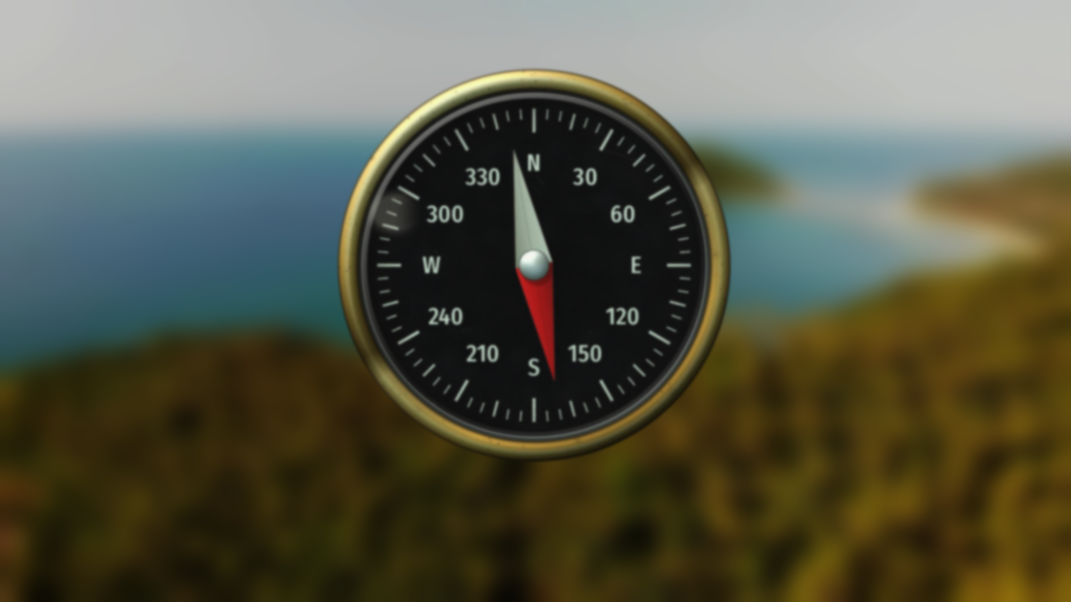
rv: ° 170
